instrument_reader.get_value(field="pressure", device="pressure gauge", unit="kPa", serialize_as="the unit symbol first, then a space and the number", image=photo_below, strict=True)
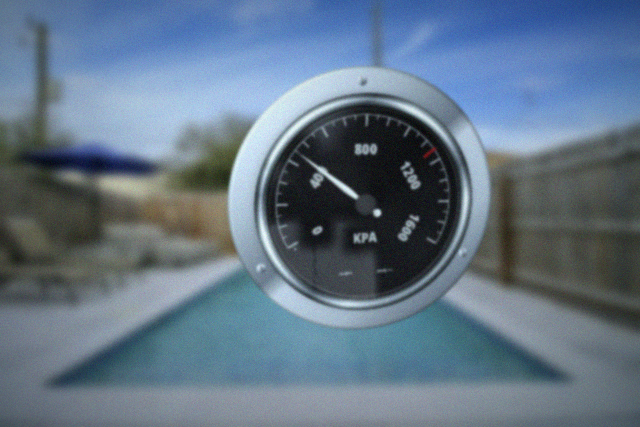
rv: kPa 450
